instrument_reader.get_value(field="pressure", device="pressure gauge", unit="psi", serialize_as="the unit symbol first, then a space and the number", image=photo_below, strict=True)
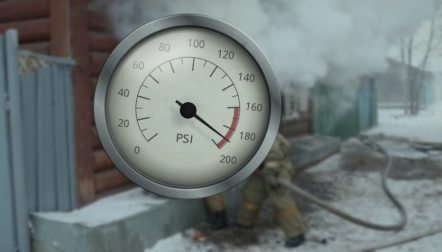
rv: psi 190
